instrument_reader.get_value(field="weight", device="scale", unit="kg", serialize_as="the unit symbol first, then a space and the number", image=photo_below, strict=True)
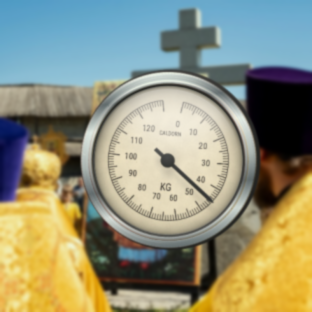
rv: kg 45
